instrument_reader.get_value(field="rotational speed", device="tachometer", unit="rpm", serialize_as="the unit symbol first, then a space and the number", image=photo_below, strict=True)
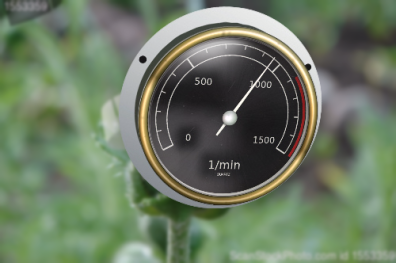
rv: rpm 950
